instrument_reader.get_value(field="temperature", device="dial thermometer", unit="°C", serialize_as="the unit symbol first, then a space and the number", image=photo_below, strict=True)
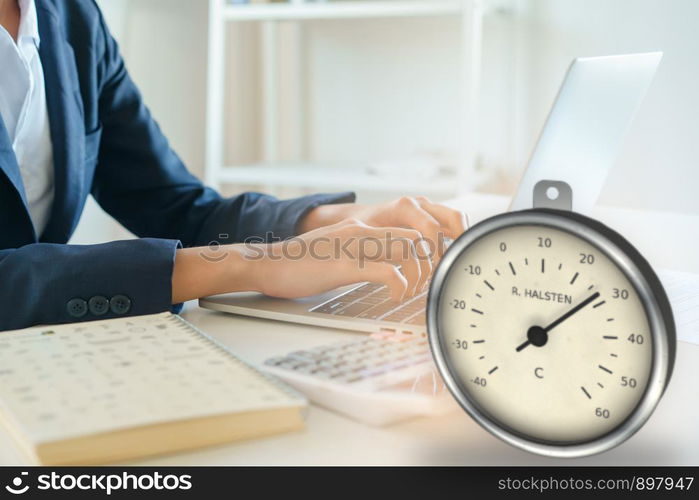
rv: °C 27.5
